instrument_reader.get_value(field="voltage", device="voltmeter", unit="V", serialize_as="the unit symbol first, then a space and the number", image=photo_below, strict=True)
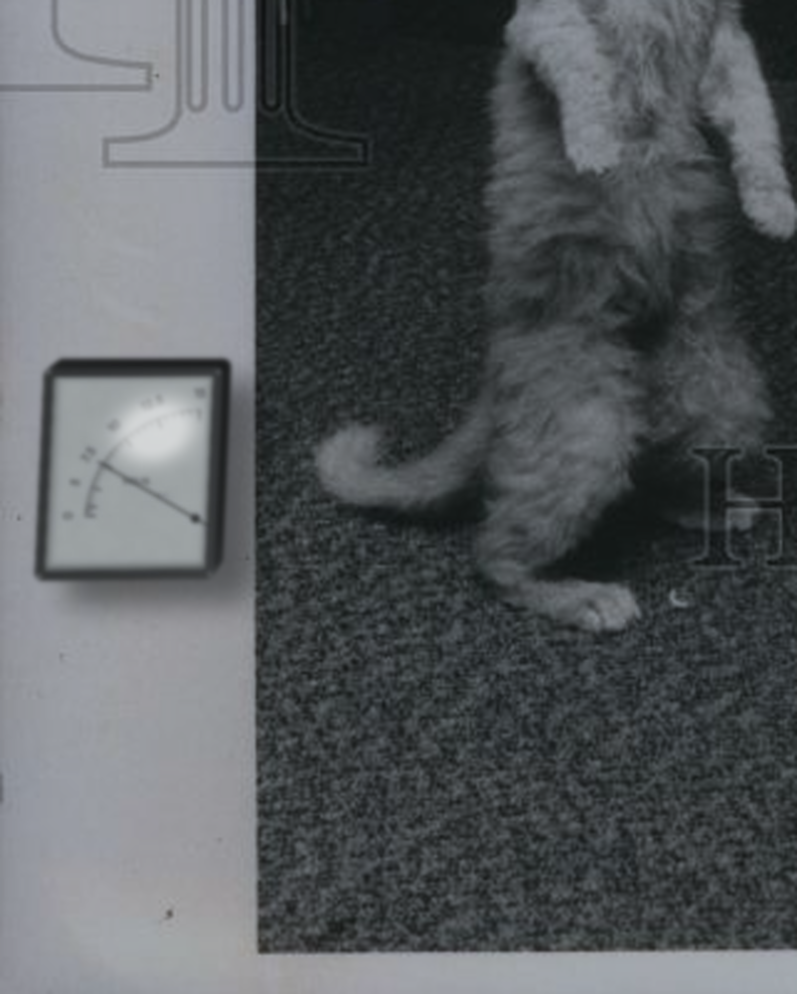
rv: V 7.5
